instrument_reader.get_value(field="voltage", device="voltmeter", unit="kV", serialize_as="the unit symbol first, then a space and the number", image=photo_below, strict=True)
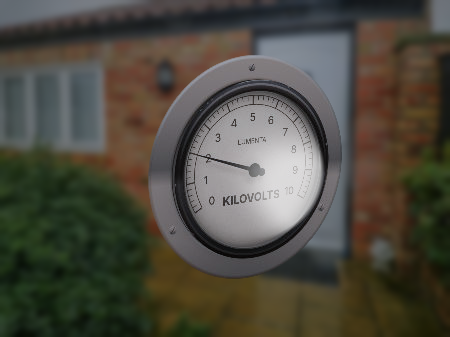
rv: kV 2
